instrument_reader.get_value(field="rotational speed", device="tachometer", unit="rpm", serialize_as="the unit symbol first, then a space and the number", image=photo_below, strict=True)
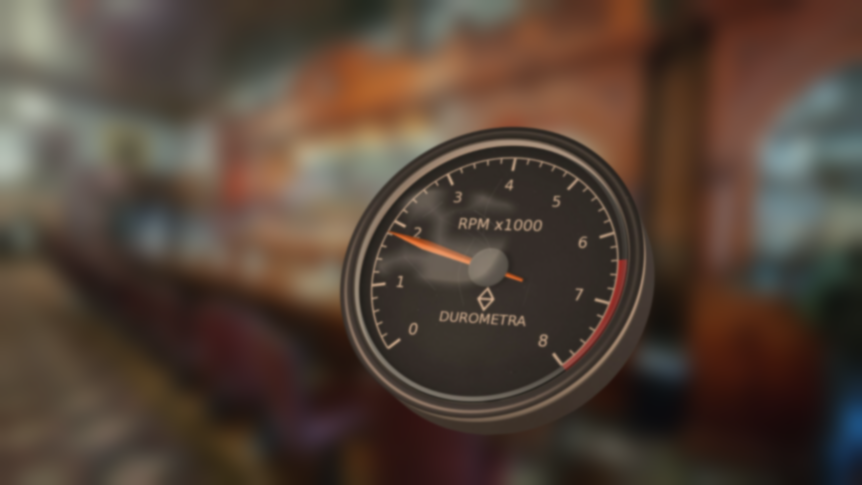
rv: rpm 1800
